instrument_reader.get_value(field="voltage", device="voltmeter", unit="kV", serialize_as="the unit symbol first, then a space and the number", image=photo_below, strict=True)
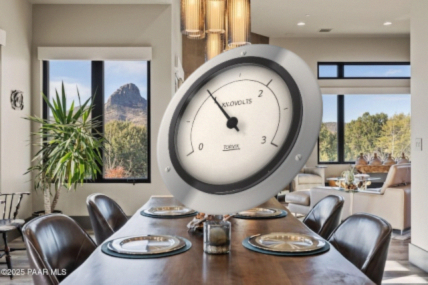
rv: kV 1
